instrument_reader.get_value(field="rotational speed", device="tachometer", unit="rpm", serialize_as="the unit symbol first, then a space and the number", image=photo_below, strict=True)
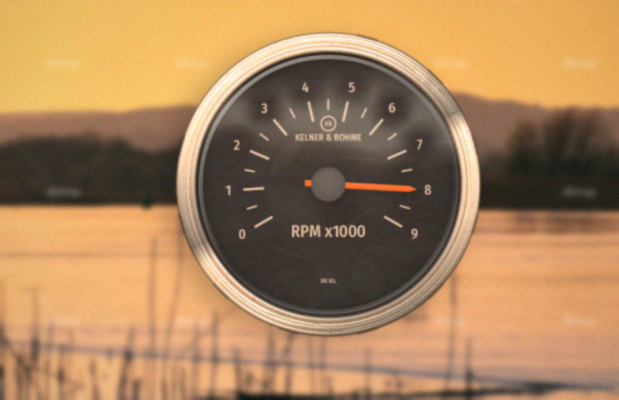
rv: rpm 8000
